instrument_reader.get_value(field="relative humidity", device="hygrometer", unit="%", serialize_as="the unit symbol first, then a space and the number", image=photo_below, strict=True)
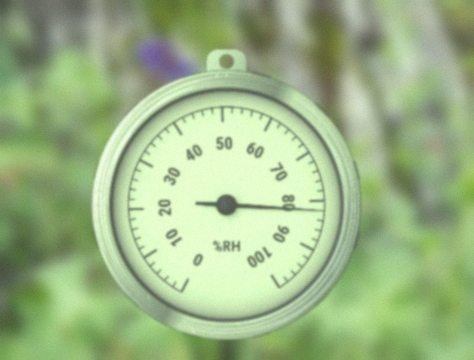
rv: % 82
